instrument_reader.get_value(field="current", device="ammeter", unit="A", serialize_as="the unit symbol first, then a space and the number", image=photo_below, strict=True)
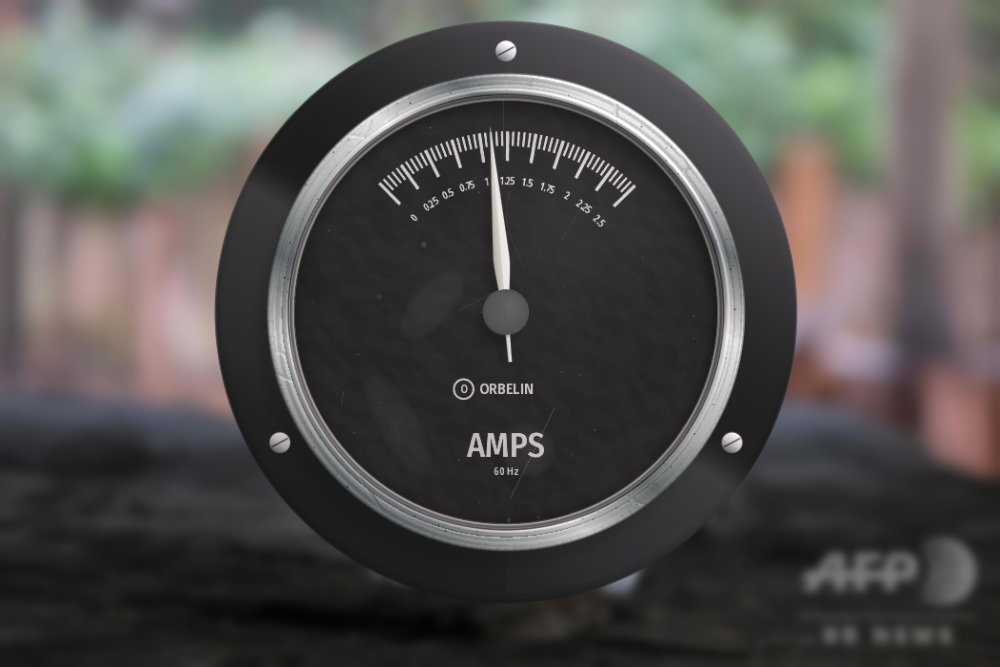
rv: A 1.1
